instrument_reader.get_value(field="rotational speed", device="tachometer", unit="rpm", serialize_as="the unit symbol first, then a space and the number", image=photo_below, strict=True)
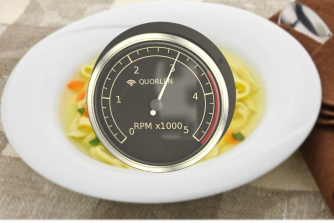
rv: rpm 3000
